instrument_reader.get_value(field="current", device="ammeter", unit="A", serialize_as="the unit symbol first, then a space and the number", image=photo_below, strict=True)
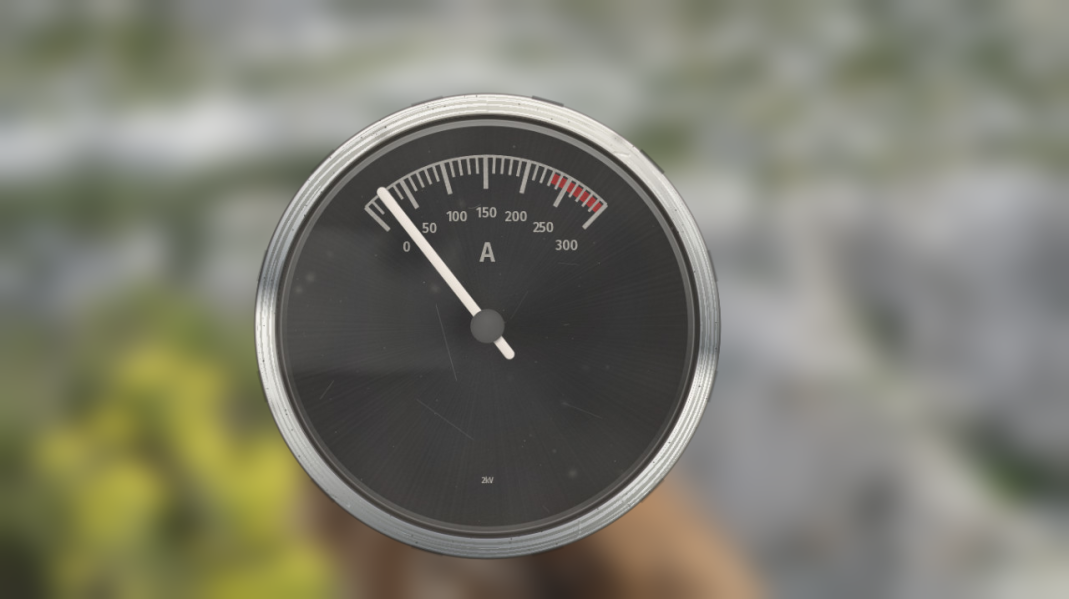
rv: A 25
